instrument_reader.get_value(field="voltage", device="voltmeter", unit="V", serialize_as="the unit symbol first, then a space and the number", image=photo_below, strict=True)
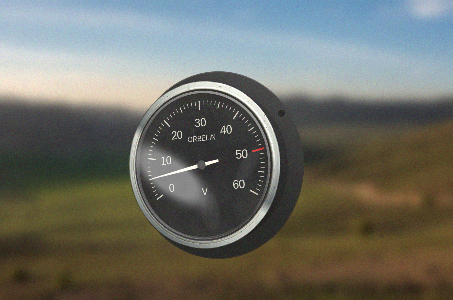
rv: V 5
